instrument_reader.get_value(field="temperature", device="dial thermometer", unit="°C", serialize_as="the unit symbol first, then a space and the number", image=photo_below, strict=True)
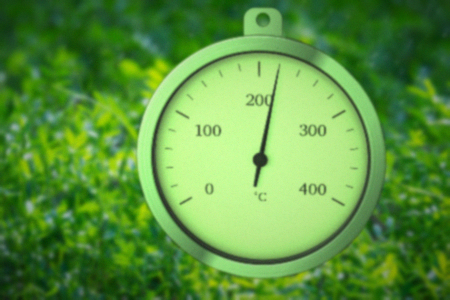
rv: °C 220
